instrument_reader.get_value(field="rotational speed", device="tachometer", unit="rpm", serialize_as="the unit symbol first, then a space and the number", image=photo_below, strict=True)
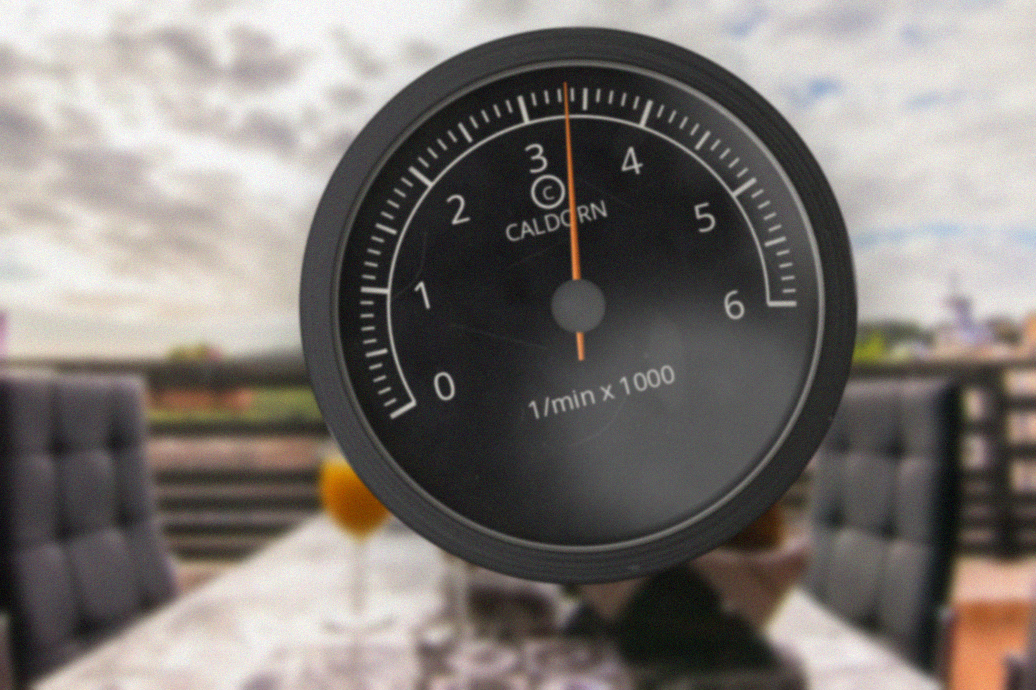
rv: rpm 3350
